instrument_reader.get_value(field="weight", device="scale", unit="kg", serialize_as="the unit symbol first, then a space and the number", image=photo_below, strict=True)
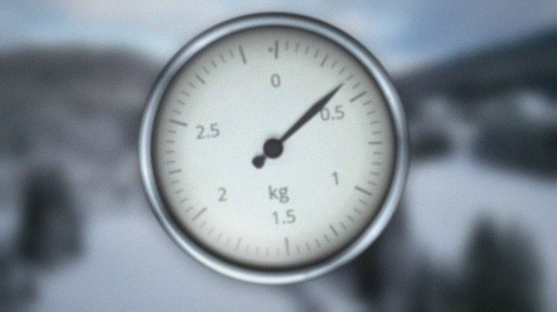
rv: kg 0.4
